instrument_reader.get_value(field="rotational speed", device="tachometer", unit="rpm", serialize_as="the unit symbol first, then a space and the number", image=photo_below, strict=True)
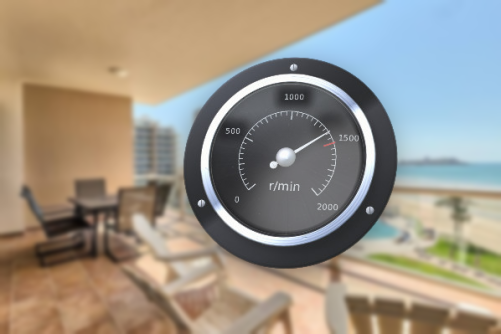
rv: rpm 1400
